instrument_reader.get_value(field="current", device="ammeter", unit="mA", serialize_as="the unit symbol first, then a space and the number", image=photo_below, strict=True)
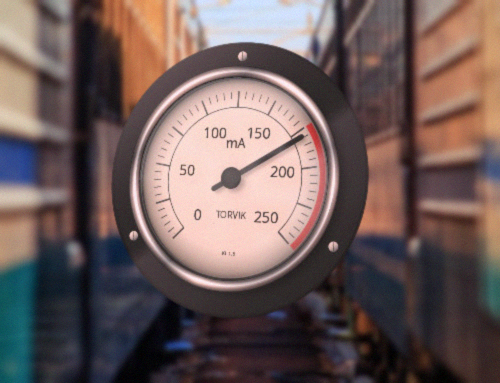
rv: mA 180
